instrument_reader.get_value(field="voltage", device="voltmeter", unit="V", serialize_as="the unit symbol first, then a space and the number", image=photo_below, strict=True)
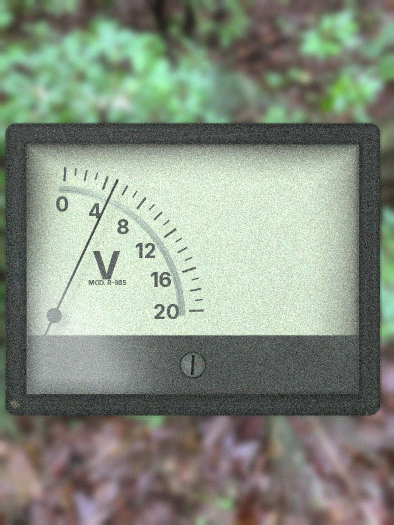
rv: V 5
